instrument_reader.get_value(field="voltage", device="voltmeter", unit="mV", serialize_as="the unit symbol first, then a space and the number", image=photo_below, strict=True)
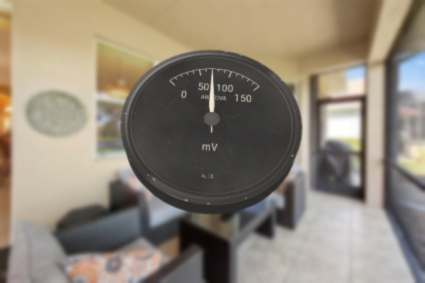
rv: mV 70
